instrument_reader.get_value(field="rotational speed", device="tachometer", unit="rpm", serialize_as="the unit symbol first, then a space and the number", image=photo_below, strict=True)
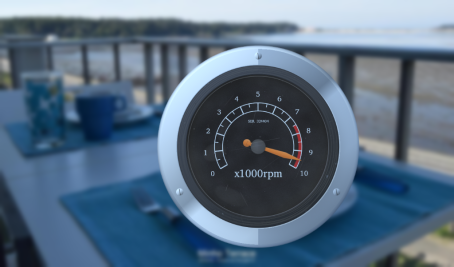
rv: rpm 9500
